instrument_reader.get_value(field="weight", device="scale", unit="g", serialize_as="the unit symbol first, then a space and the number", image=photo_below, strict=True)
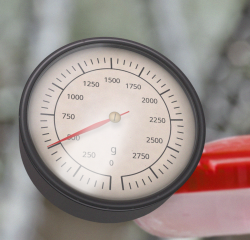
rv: g 500
